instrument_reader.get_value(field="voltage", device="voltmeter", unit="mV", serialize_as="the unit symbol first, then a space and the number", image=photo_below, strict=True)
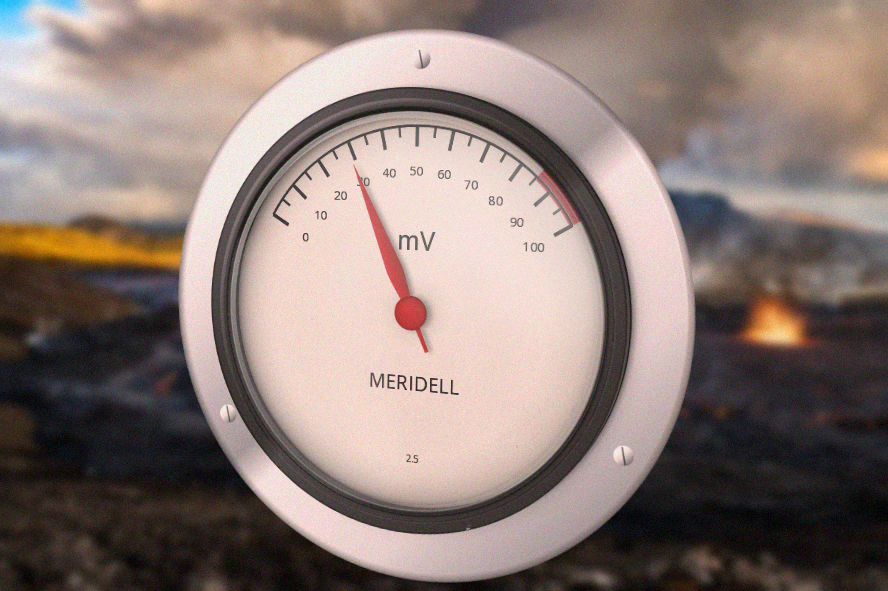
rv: mV 30
